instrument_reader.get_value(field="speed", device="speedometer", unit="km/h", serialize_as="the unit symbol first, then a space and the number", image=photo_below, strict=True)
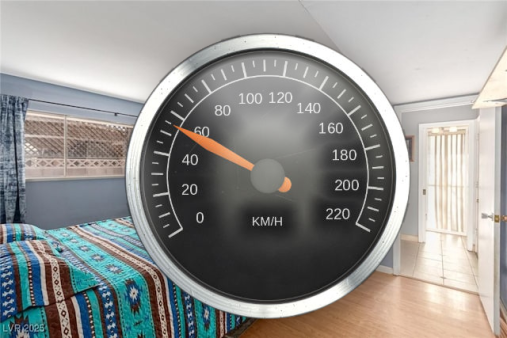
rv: km/h 55
